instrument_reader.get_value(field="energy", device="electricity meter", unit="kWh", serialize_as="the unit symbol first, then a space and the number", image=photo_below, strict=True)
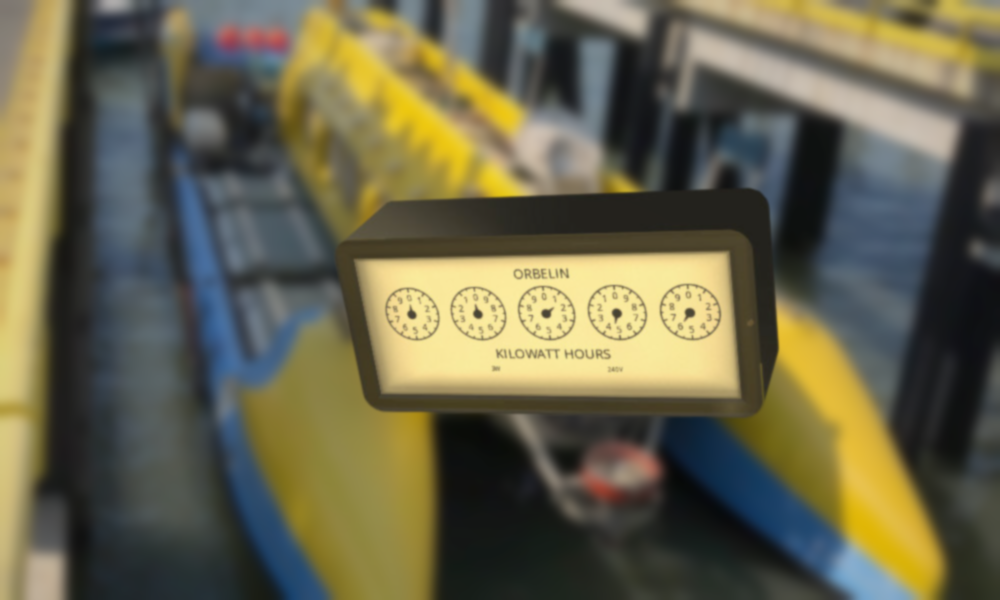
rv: kWh 146
